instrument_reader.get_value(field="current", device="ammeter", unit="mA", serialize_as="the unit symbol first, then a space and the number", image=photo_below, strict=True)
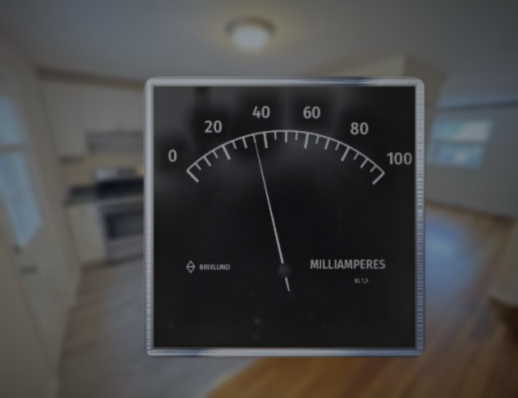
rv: mA 35
